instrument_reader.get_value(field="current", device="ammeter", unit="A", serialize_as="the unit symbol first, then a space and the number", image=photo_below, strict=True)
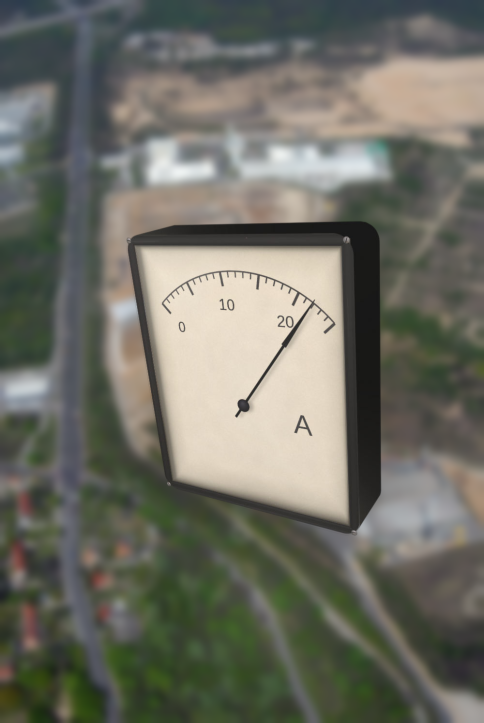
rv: A 22
